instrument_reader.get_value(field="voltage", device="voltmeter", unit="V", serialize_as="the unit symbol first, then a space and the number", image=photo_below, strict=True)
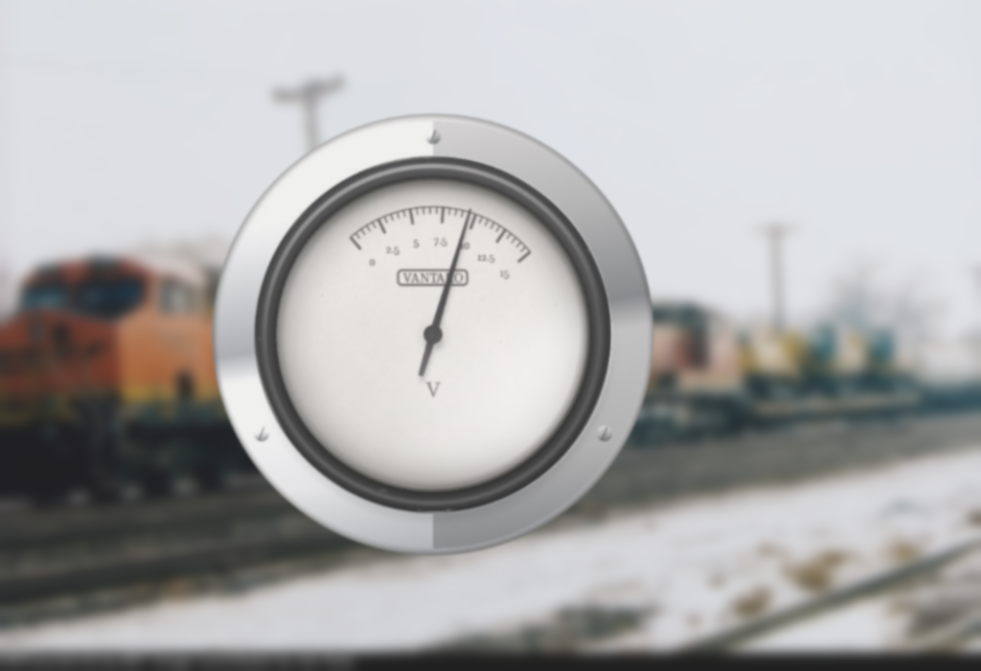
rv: V 9.5
